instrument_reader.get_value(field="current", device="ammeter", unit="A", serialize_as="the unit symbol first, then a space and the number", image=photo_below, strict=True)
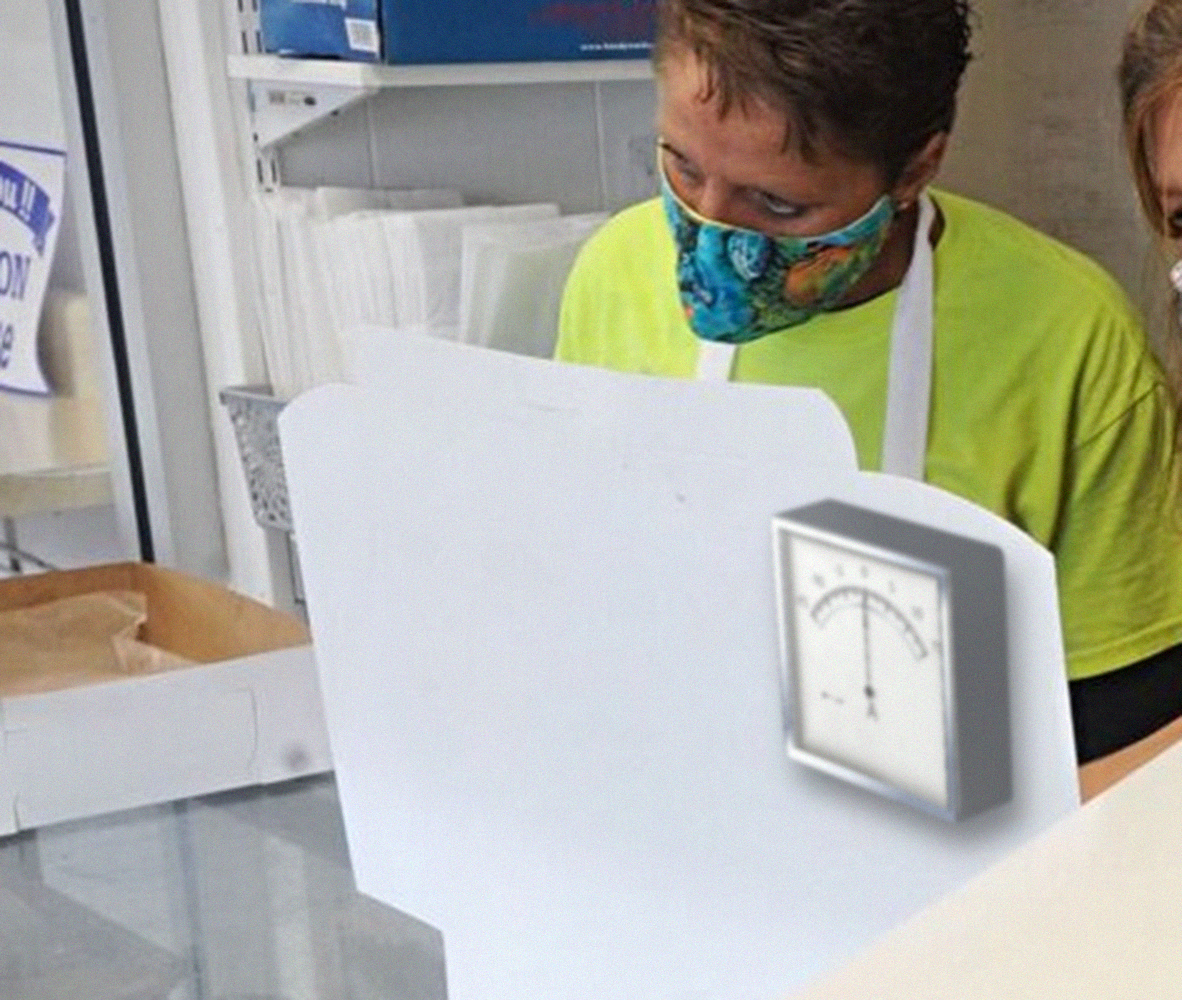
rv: A 0
